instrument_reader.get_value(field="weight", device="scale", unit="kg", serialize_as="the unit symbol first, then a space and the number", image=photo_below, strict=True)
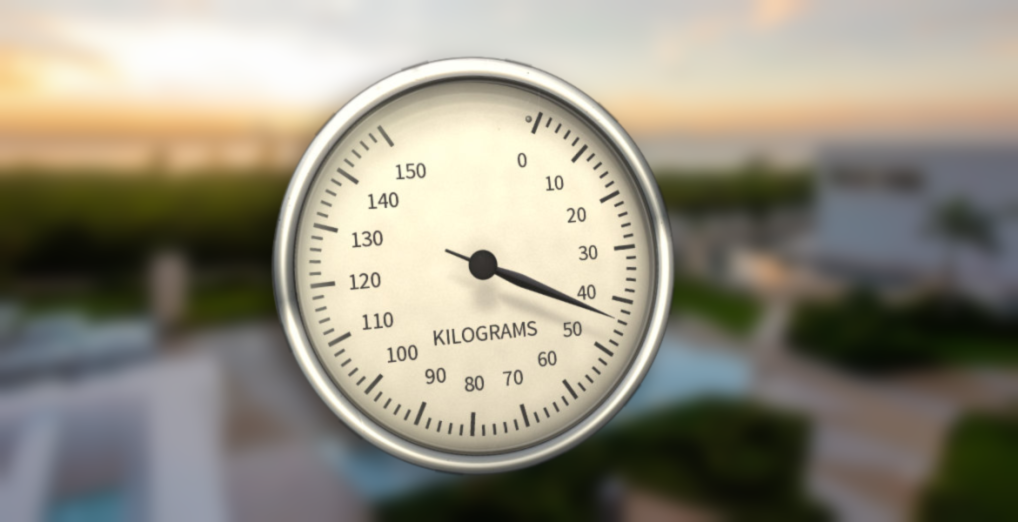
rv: kg 44
